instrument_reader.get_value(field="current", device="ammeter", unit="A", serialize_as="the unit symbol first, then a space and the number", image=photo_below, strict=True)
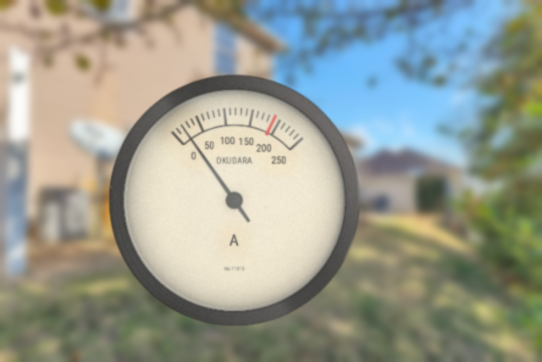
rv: A 20
